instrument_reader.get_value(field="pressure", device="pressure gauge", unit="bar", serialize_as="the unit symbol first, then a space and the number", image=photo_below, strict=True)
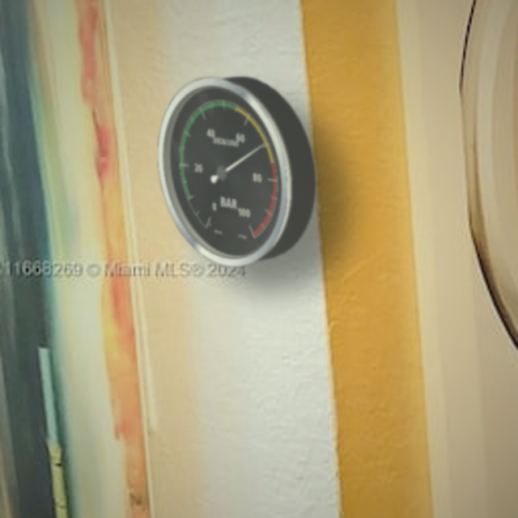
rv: bar 70
